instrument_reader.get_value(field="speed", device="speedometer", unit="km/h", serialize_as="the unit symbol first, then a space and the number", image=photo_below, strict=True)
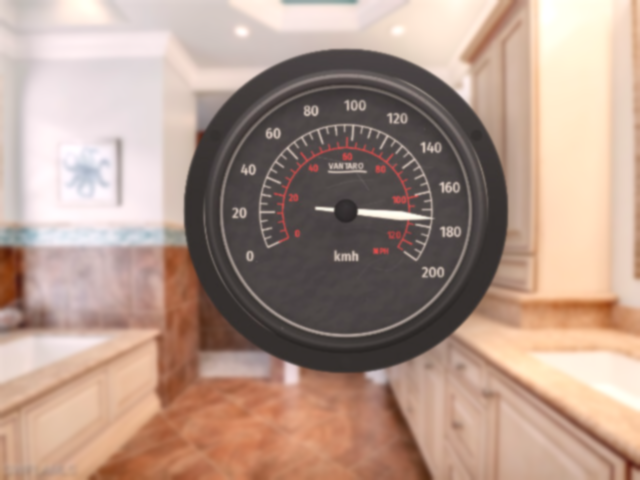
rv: km/h 175
